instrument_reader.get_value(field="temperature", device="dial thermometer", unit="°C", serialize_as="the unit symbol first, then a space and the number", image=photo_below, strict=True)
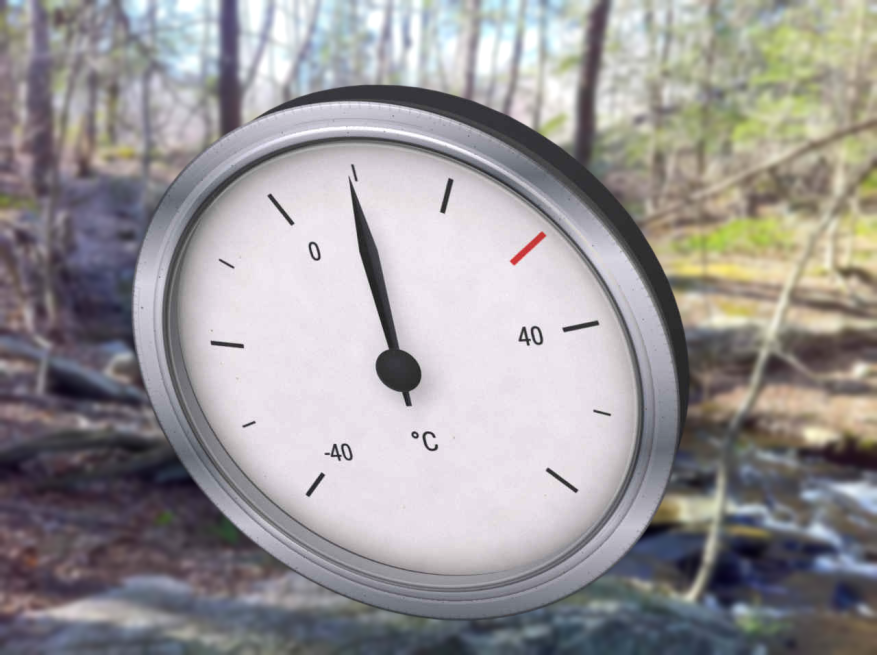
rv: °C 10
